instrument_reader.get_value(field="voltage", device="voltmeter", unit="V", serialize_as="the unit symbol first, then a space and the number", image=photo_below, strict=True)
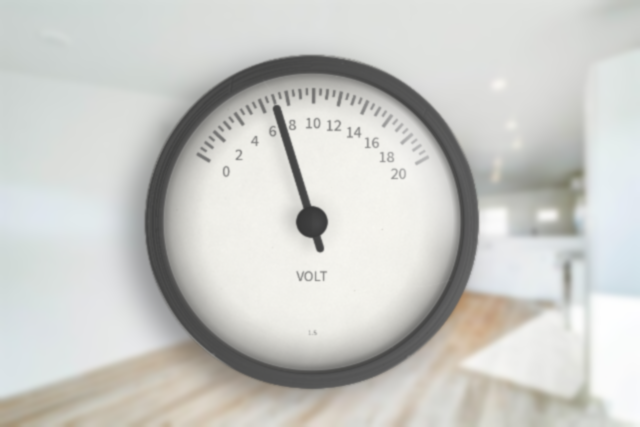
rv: V 7
